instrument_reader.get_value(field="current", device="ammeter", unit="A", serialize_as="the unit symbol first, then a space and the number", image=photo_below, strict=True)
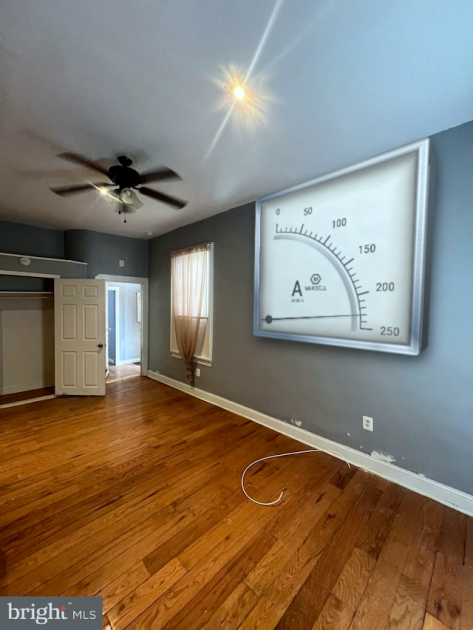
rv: A 230
